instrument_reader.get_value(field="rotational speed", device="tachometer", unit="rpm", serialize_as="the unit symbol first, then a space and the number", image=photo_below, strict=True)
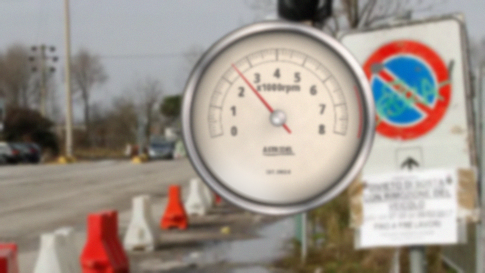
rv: rpm 2500
